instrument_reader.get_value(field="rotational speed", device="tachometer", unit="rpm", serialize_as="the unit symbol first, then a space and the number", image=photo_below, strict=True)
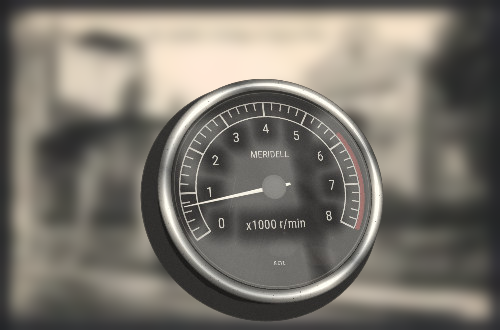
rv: rpm 700
